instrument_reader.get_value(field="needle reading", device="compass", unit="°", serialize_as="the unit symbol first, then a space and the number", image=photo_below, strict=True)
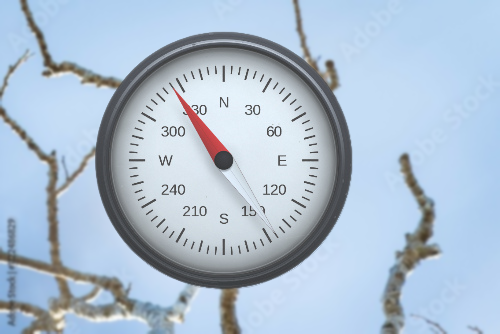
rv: ° 325
